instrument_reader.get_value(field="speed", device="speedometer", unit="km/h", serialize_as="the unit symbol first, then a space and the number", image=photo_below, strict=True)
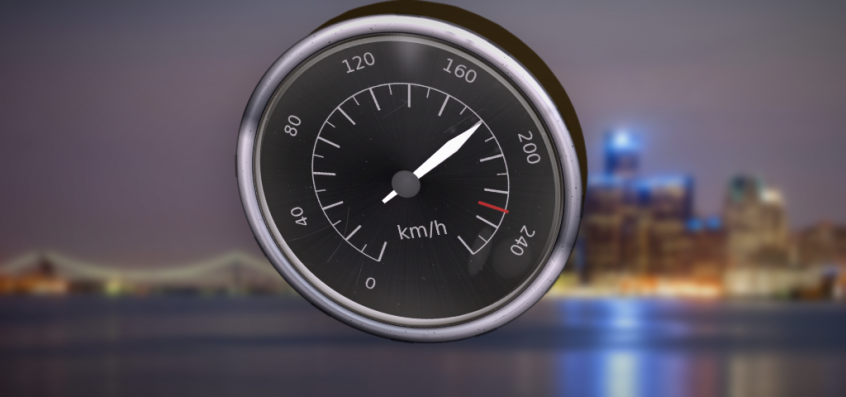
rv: km/h 180
